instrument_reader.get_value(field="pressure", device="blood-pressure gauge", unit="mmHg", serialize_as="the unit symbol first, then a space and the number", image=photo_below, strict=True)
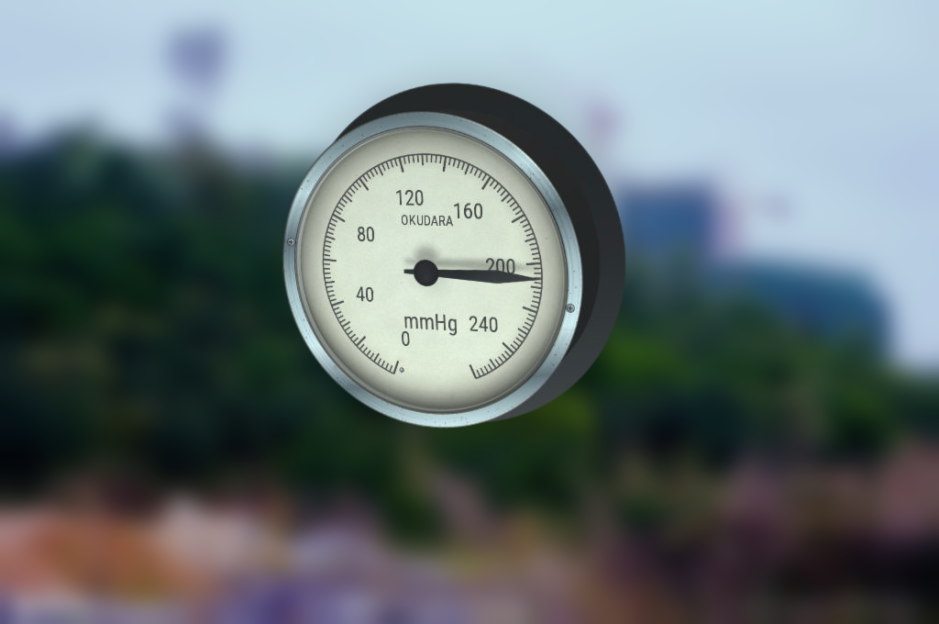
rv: mmHg 206
